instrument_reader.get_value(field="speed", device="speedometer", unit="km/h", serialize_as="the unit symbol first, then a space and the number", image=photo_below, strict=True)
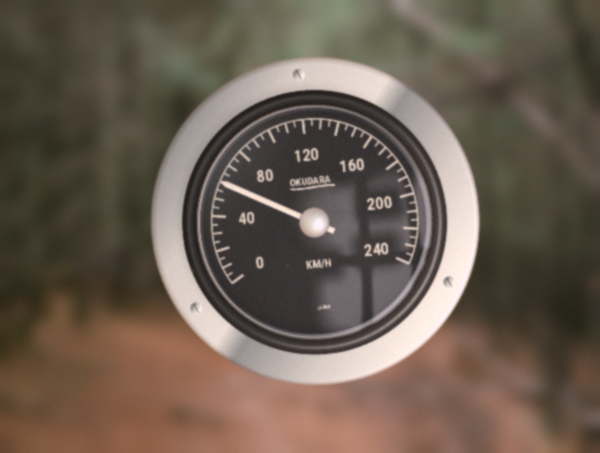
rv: km/h 60
